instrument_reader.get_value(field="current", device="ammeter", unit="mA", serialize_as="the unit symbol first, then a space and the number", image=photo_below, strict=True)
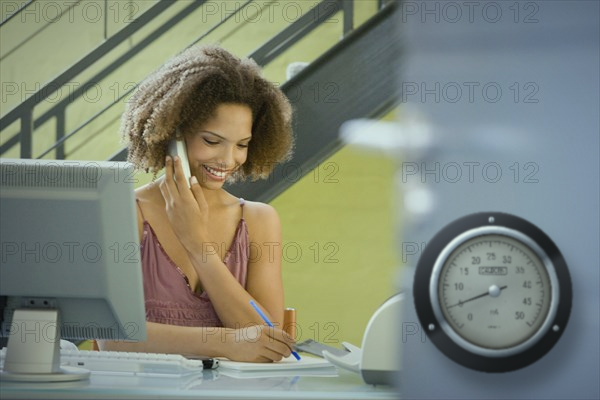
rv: mA 5
